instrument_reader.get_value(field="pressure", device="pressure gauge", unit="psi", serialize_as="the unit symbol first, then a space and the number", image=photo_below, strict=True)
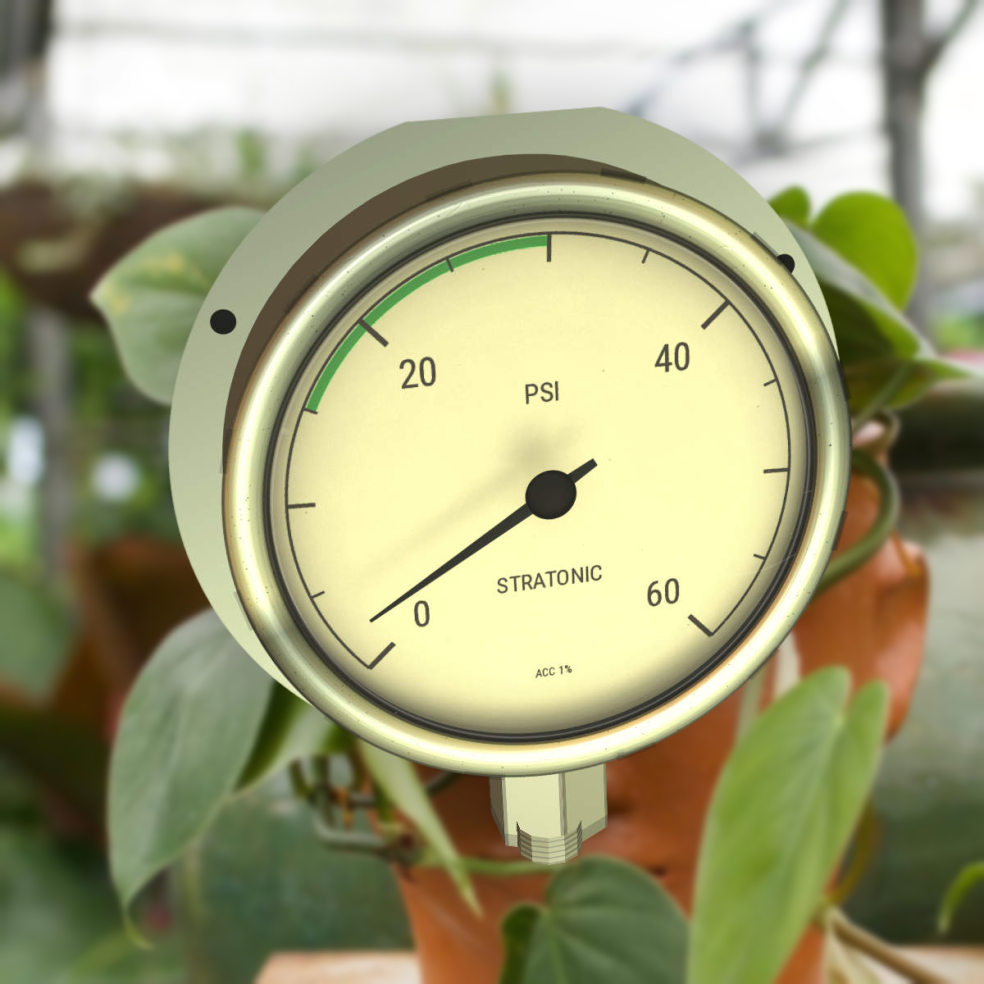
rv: psi 2.5
